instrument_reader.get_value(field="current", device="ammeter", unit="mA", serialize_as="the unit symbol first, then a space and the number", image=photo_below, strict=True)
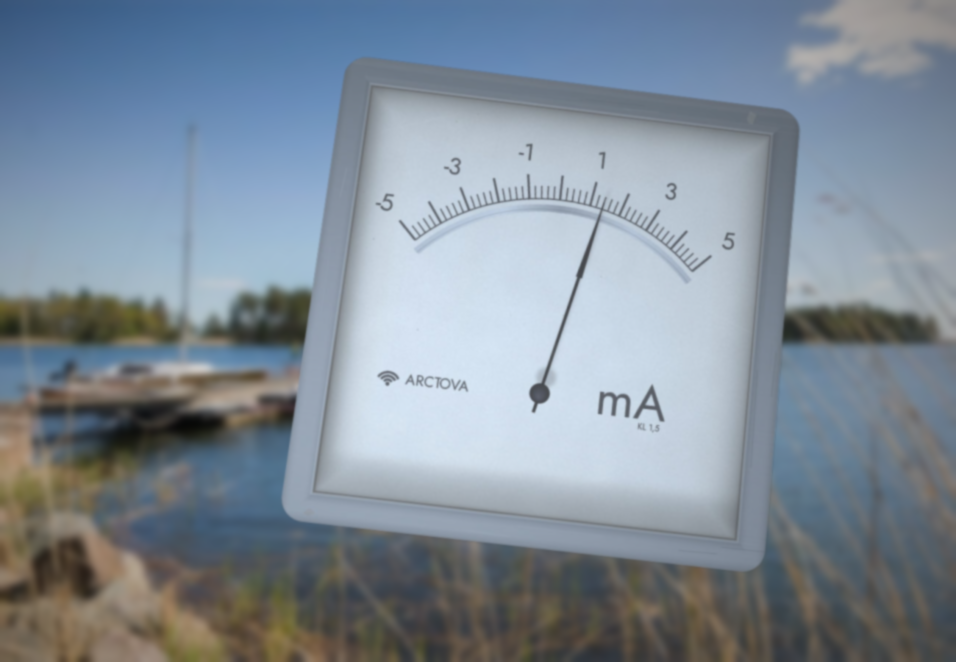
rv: mA 1.4
